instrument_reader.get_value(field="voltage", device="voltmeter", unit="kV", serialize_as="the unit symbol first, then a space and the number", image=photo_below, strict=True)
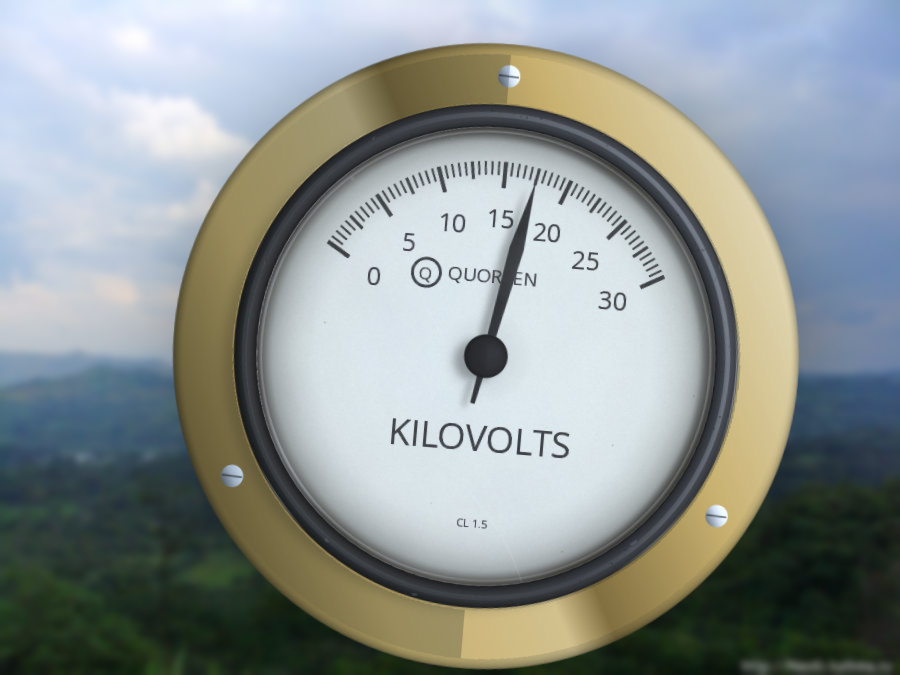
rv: kV 17.5
